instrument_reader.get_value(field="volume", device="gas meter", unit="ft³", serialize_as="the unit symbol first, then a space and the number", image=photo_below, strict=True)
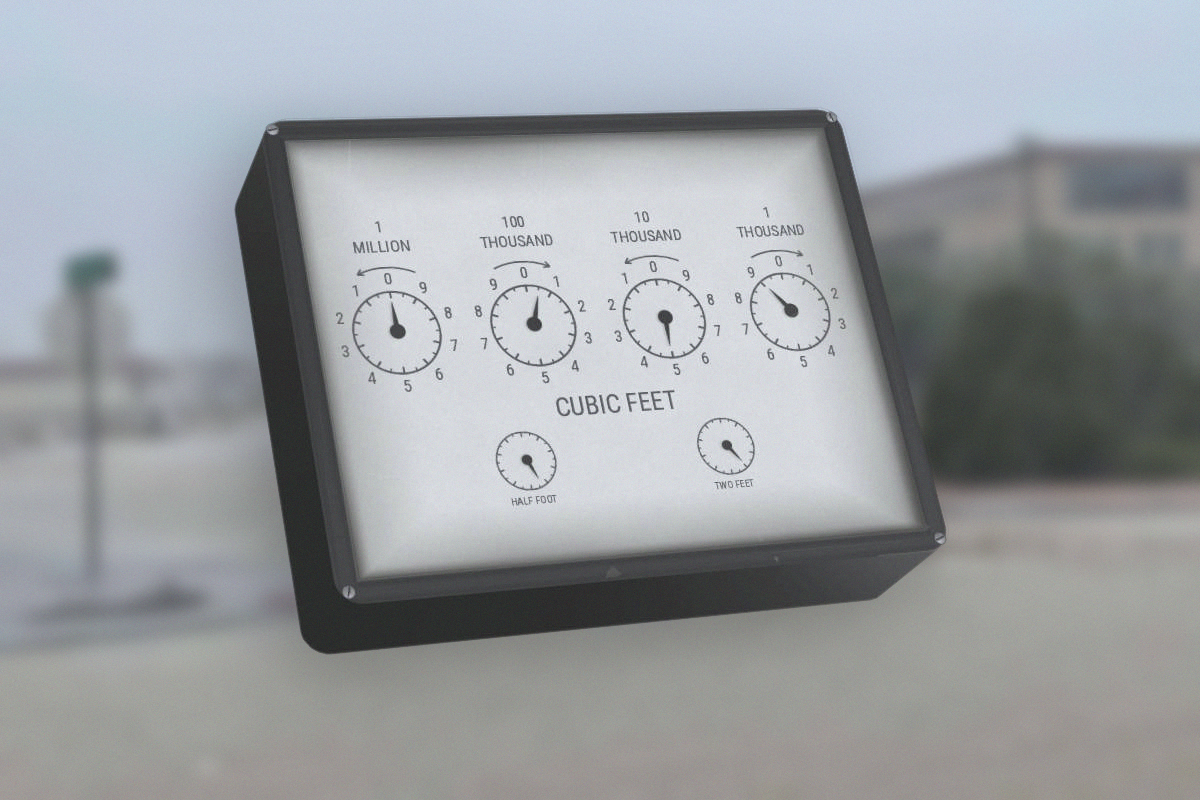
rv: ft³ 4900
